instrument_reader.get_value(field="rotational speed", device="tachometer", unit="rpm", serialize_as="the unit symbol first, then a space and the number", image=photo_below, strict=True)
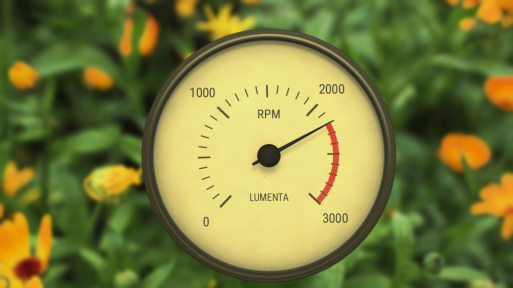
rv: rpm 2200
